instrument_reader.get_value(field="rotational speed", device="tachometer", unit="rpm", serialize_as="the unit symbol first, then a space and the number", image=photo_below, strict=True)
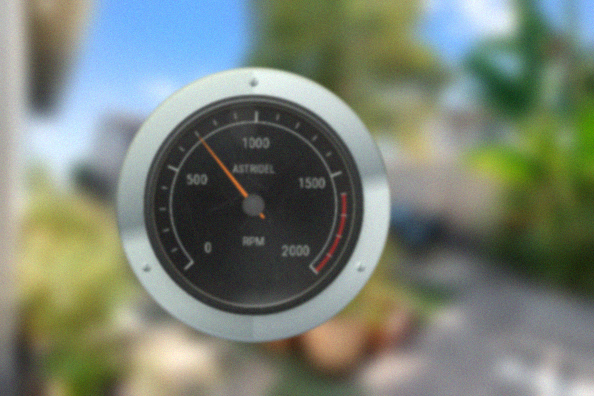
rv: rpm 700
